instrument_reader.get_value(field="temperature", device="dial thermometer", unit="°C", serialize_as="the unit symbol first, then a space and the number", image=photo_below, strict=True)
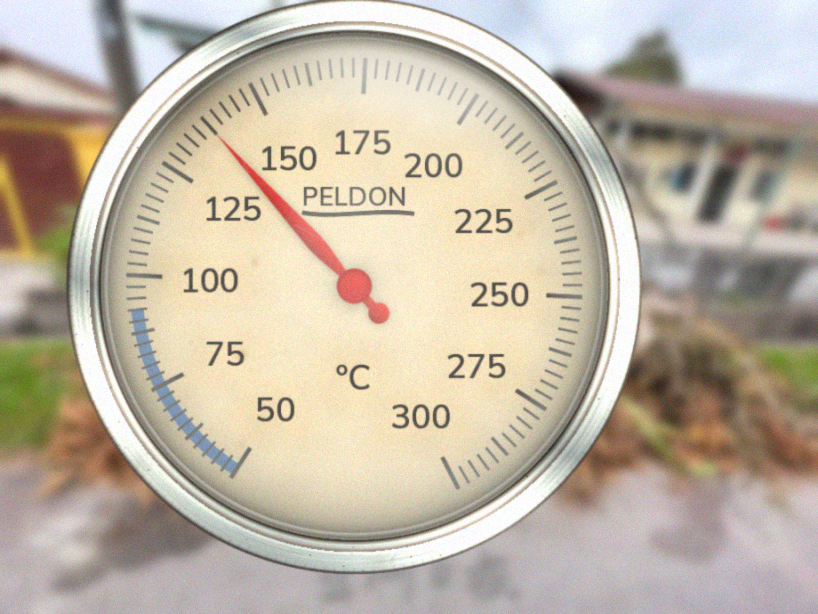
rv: °C 137.5
